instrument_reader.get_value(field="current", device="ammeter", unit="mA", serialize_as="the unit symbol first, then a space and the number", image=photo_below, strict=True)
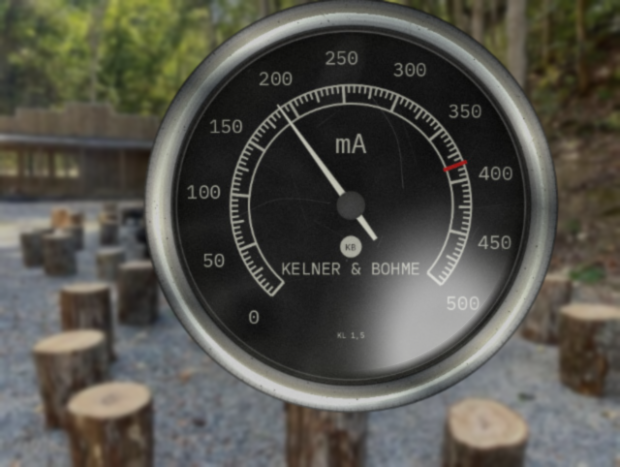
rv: mA 190
